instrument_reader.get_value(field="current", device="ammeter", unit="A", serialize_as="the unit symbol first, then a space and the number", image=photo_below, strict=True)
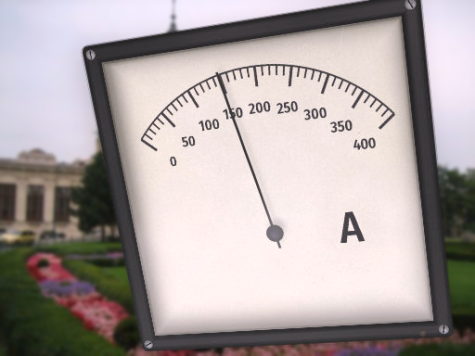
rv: A 150
